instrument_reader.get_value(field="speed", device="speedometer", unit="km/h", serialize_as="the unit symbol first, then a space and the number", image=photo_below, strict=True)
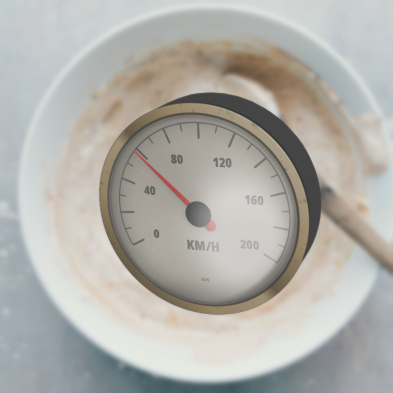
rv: km/h 60
